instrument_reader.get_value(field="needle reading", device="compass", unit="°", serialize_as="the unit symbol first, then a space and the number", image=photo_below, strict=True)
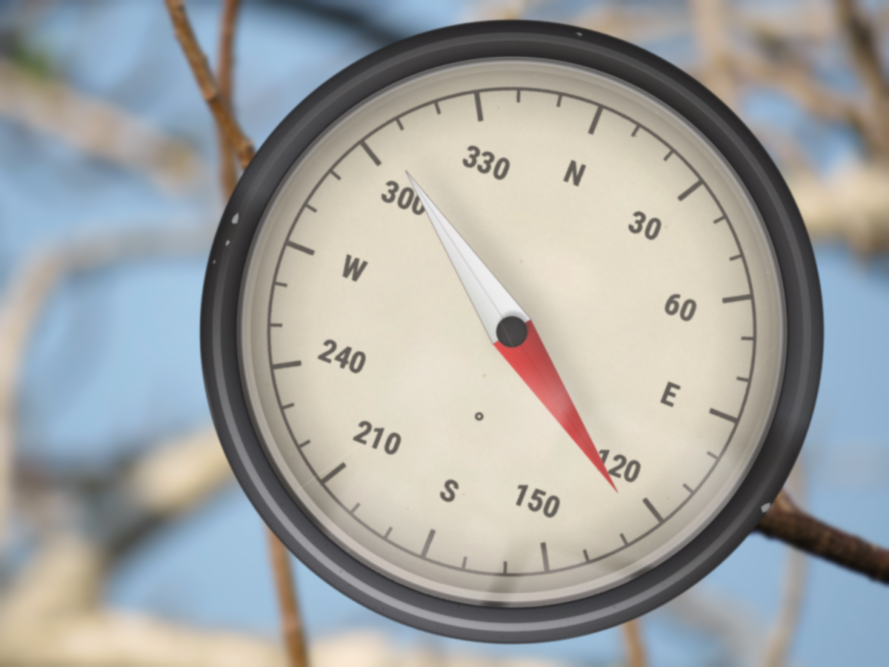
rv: ° 125
